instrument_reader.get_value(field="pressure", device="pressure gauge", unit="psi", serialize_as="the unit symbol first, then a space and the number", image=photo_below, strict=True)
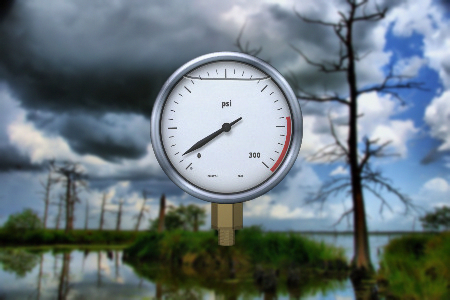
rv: psi 15
